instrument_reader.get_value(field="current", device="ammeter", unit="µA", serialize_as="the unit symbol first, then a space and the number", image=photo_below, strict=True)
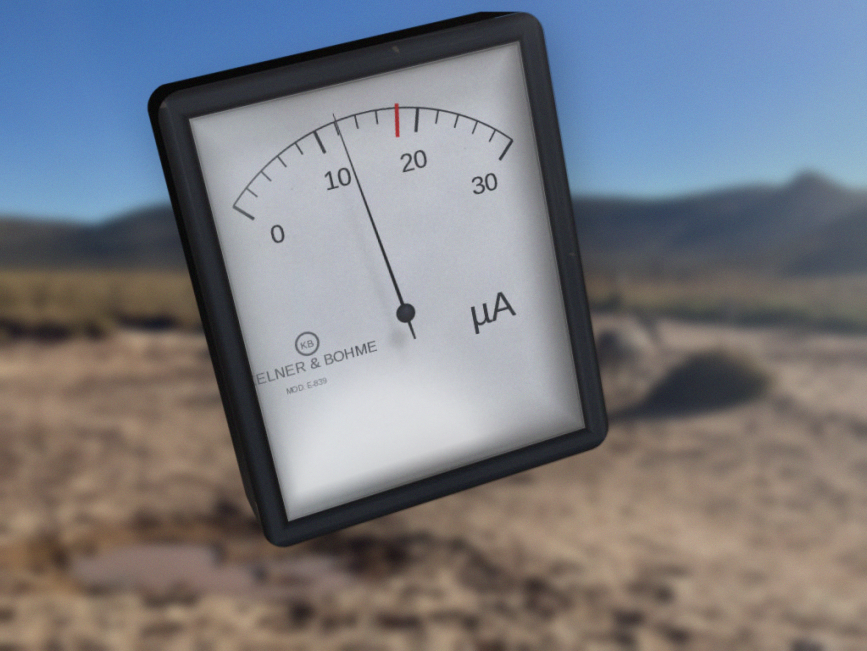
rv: µA 12
